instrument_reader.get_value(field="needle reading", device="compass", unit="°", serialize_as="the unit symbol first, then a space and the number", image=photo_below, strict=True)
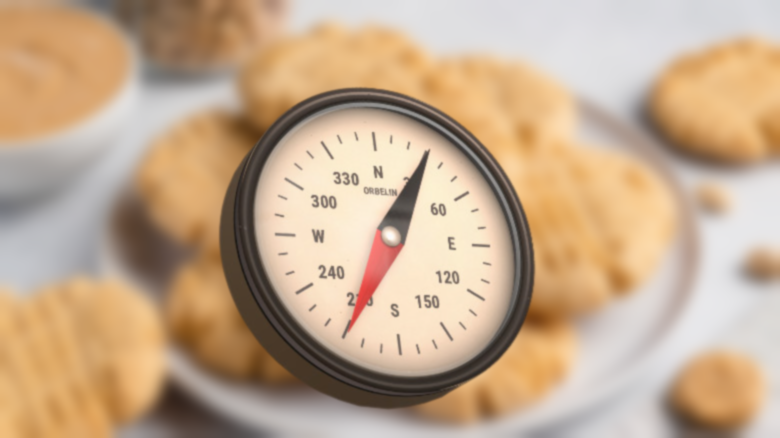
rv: ° 210
